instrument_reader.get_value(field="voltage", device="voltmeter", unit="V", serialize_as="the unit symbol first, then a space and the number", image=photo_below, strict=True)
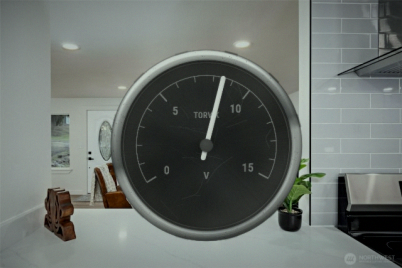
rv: V 8.5
